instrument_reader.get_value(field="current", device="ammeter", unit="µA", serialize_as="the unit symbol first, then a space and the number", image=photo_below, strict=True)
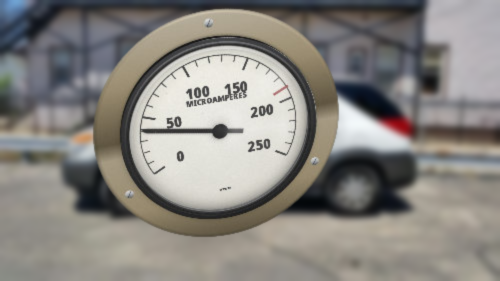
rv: µA 40
